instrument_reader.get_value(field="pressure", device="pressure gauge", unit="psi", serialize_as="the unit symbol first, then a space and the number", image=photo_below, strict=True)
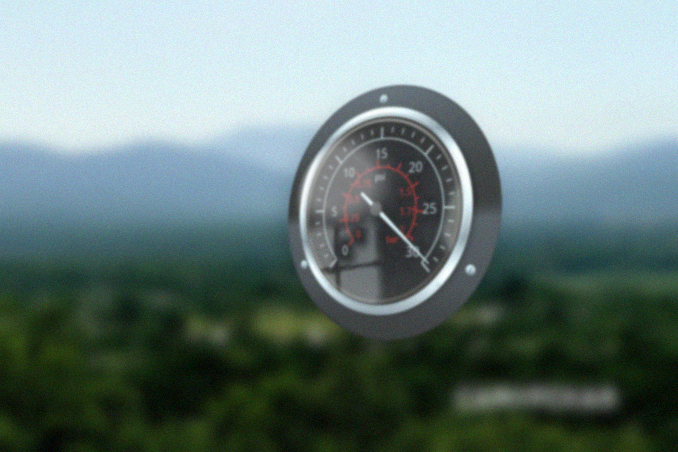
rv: psi 29.5
